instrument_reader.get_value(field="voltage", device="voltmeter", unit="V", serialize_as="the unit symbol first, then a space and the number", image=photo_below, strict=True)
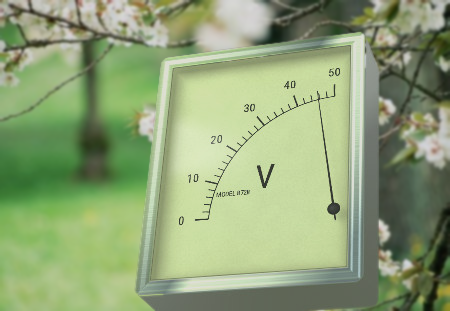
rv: V 46
